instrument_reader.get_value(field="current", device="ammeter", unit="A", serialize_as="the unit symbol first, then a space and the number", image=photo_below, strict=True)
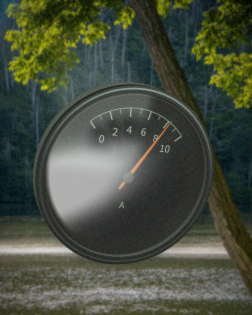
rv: A 8
